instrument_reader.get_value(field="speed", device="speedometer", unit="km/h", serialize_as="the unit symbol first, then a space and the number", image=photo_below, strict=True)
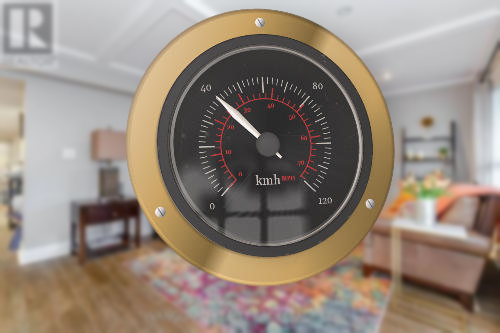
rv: km/h 40
